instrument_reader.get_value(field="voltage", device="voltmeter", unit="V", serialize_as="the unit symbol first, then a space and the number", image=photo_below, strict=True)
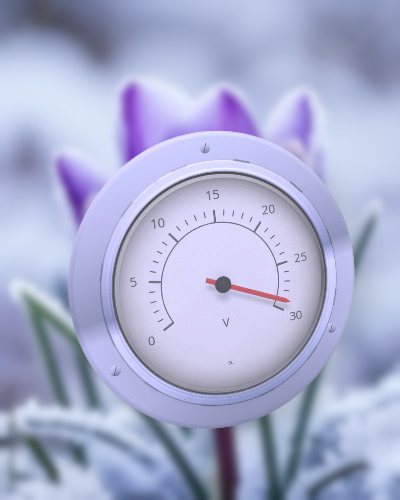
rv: V 29
